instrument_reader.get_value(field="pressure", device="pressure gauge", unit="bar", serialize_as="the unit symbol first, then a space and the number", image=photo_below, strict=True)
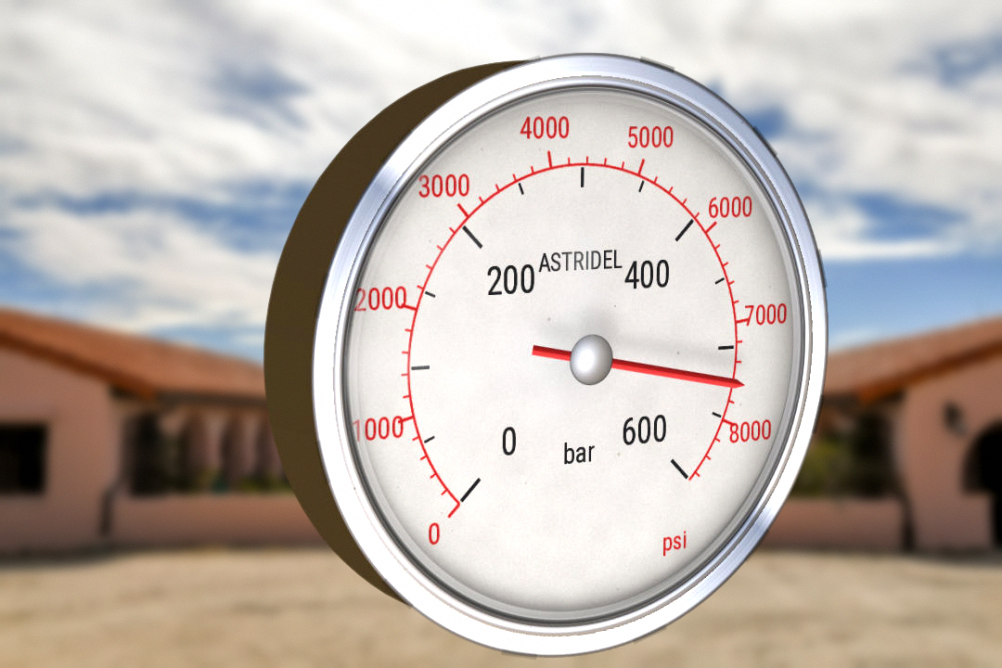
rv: bar 525
